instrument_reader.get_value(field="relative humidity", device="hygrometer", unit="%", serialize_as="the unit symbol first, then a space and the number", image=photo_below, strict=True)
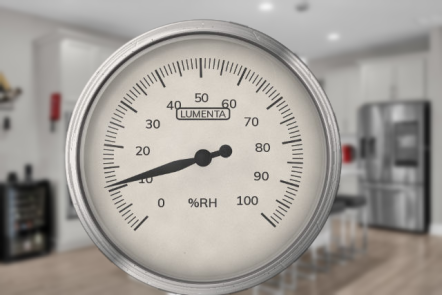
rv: % 11
